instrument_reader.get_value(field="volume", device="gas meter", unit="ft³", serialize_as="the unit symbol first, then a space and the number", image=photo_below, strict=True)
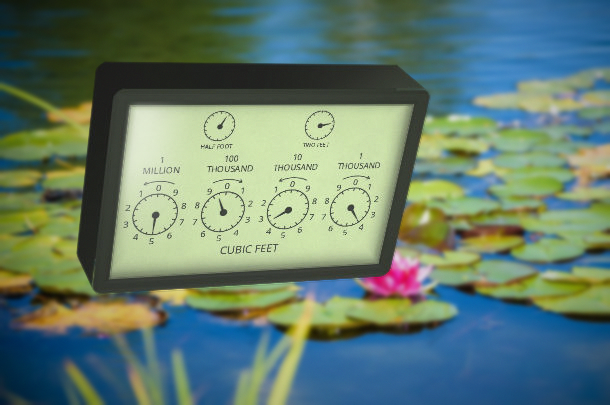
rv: ft³ 493400
